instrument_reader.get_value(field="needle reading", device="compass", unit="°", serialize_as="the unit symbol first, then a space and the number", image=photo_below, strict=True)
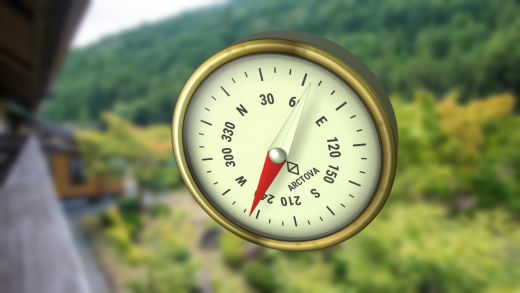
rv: ° 245
